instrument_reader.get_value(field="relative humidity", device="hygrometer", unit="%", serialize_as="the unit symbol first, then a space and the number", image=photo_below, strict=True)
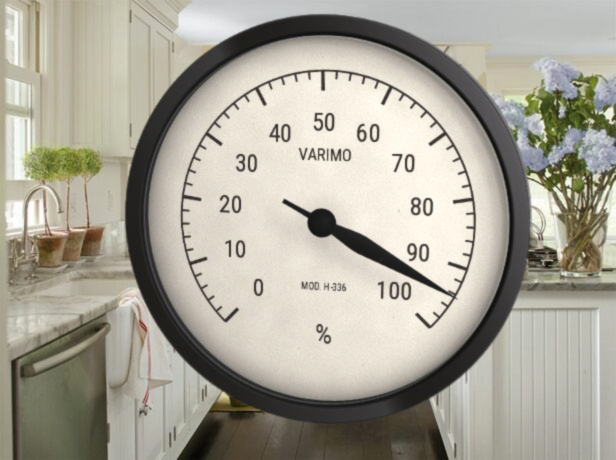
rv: % 94
